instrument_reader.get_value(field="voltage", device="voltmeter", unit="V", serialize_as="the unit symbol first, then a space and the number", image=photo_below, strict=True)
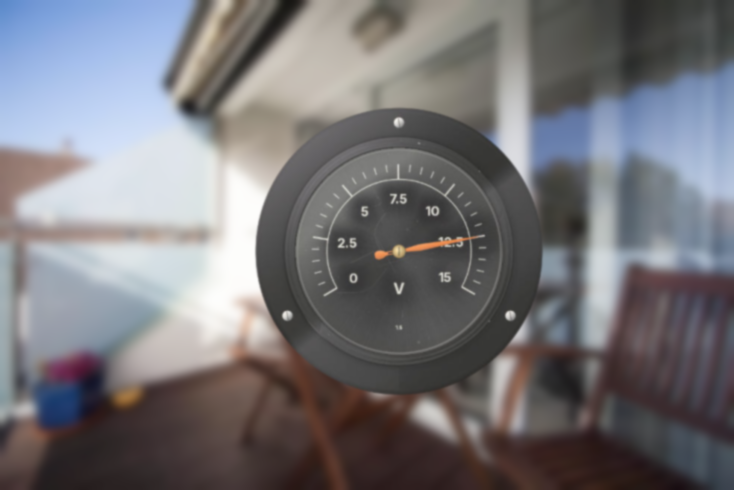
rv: V 12.5
